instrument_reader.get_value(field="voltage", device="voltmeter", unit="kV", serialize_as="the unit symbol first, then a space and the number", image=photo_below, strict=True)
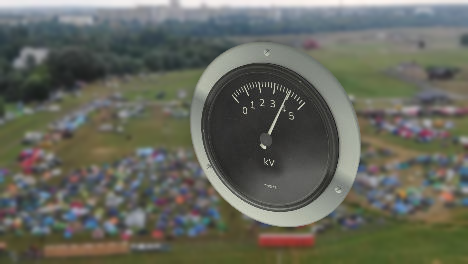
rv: kV 4
